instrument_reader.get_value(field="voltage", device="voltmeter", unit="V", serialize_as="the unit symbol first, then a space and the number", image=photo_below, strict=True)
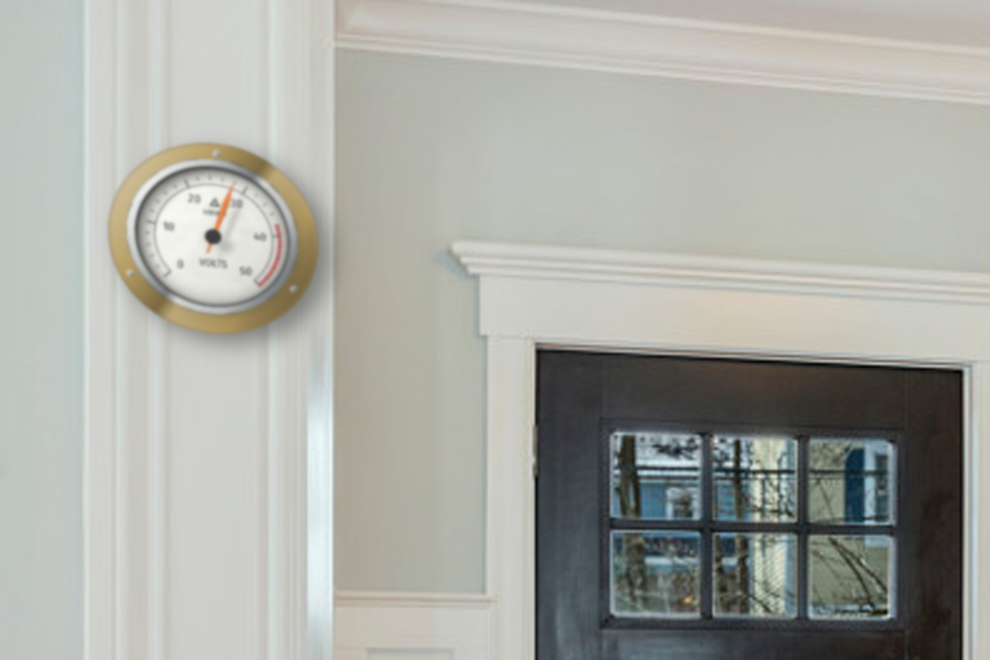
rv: V 28
